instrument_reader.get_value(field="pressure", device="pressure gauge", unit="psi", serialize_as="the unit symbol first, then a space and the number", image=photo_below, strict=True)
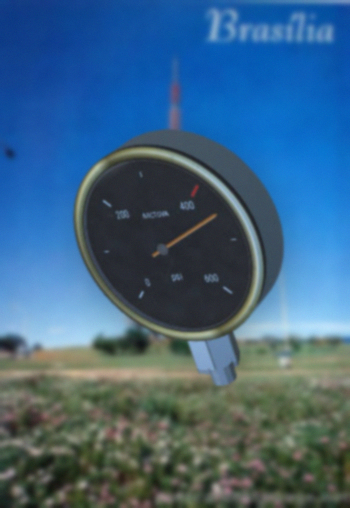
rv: psi 450
